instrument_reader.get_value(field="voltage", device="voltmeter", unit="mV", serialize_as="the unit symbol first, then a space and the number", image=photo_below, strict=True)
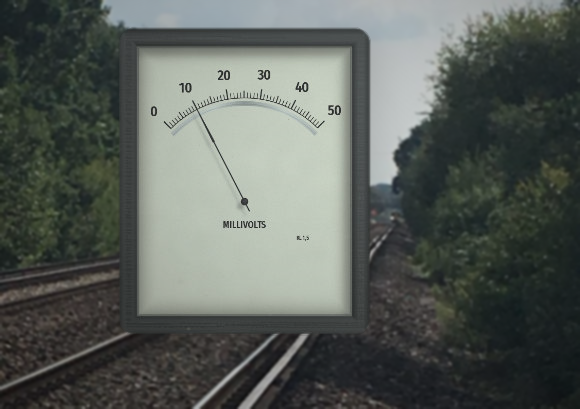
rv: mV 10
